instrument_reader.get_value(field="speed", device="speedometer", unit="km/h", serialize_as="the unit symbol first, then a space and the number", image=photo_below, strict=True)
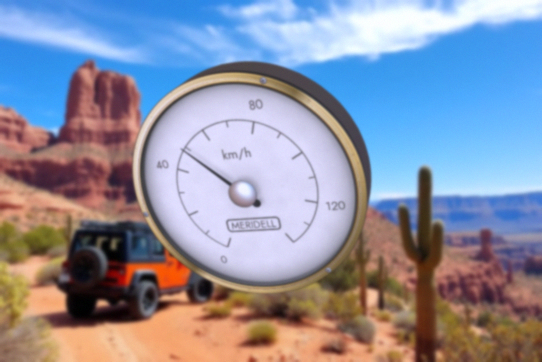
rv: km/h 50
